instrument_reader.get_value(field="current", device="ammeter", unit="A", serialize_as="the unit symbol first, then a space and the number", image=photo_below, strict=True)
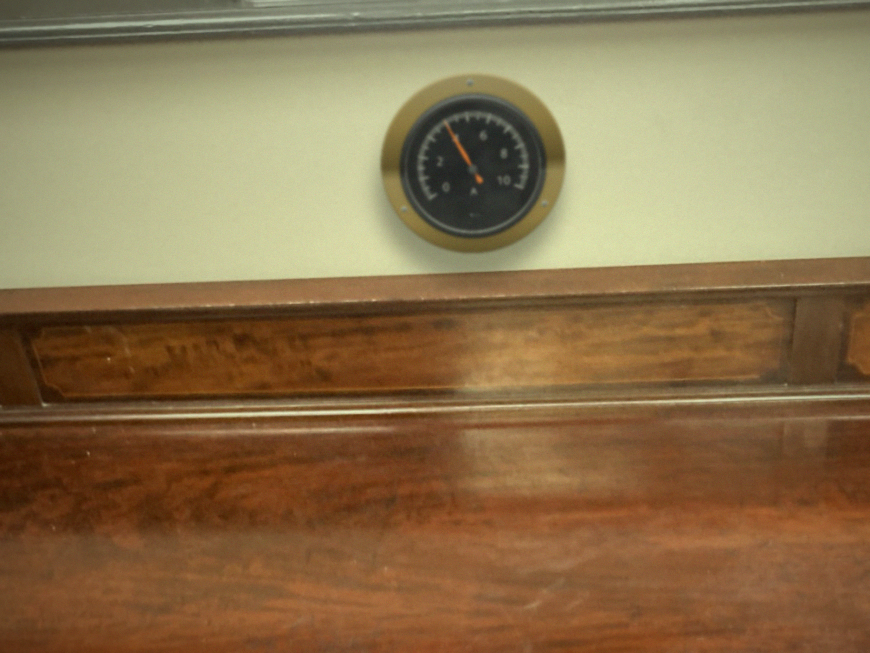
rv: A 4
